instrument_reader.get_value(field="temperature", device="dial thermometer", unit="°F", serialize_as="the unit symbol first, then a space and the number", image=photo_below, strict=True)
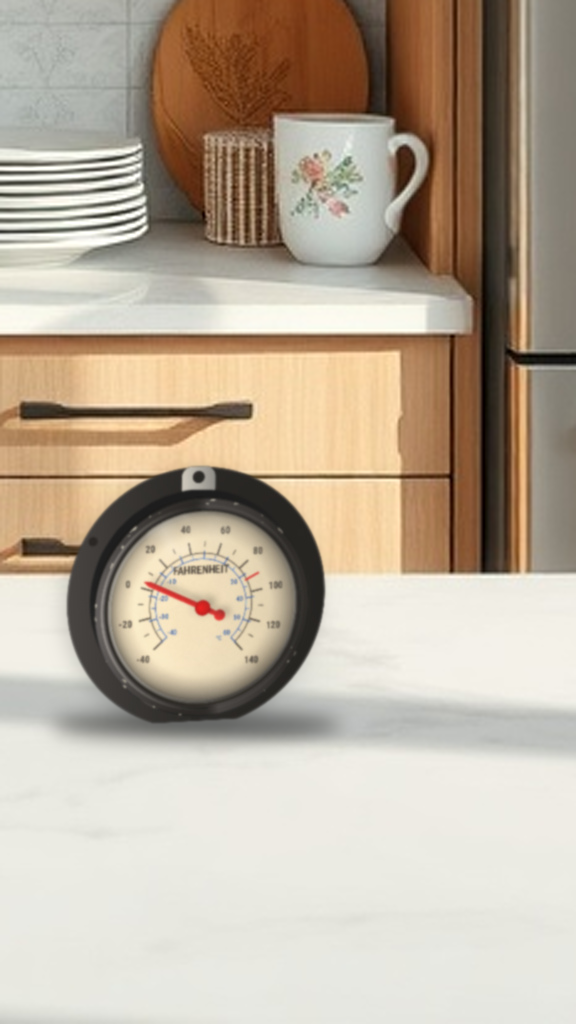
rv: °F 5
